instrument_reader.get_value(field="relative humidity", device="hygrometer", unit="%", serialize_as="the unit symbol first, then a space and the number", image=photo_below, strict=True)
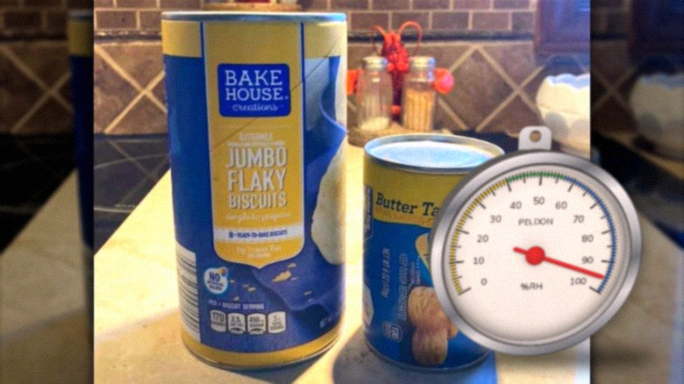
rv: % 95
